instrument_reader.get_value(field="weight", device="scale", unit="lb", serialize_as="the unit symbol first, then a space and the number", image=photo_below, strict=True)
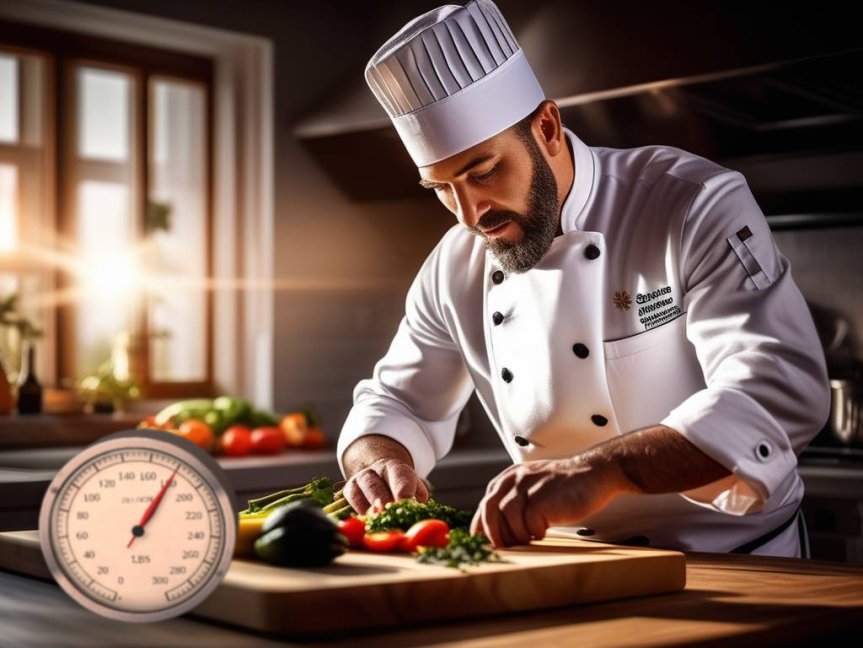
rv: lb 180
